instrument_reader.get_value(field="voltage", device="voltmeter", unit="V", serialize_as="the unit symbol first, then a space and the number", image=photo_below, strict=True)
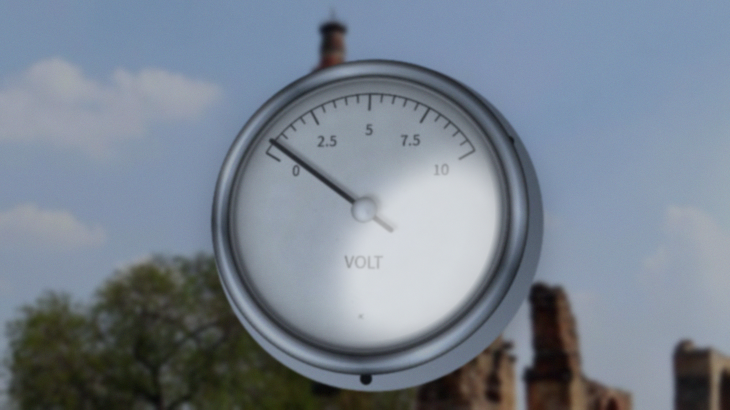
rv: V 0.5
